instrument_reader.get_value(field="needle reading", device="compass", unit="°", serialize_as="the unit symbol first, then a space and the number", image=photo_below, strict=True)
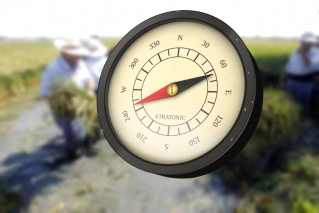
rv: ° 247.5
